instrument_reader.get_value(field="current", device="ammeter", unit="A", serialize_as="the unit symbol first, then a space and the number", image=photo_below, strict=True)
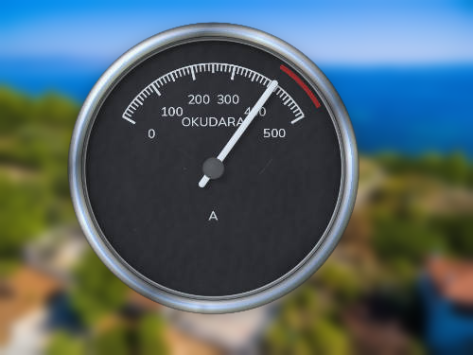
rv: A 400
